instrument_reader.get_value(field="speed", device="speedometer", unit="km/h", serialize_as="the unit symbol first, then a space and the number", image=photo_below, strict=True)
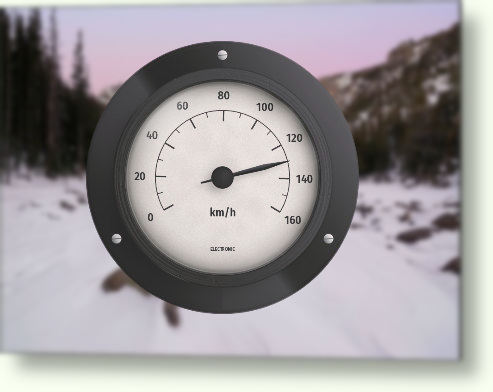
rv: km/h 130
